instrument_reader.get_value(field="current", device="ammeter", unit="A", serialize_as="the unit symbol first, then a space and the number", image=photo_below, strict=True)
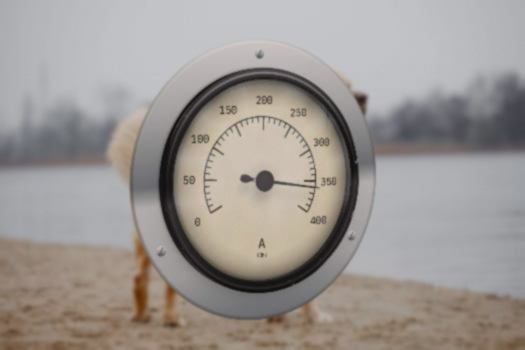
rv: A 360
